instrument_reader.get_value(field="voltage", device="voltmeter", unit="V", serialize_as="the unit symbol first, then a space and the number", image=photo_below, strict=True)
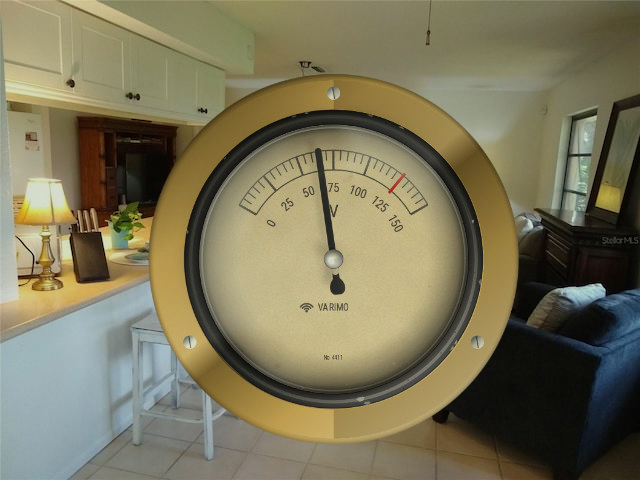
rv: V 65
